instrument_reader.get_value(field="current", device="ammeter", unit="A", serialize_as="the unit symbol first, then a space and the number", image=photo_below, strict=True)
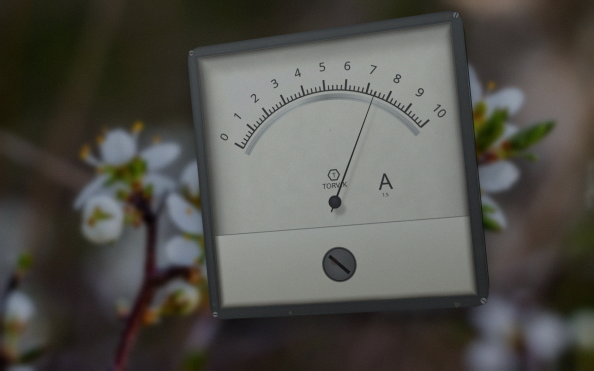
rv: A 7.4
